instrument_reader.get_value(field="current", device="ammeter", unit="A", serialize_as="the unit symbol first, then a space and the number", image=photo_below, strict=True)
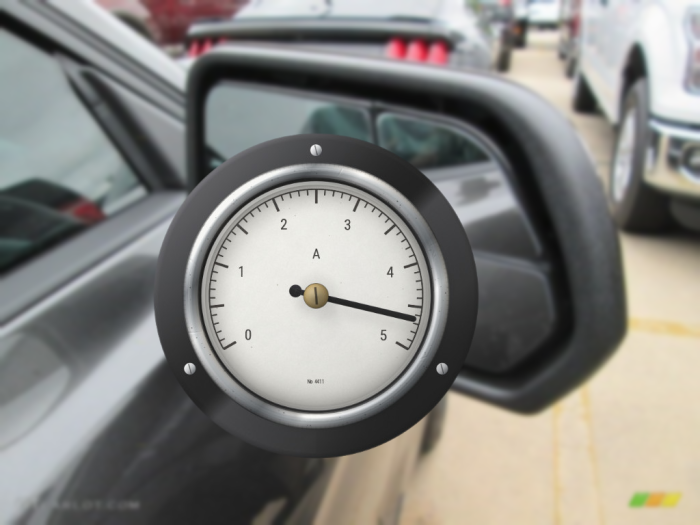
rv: A 4.65
